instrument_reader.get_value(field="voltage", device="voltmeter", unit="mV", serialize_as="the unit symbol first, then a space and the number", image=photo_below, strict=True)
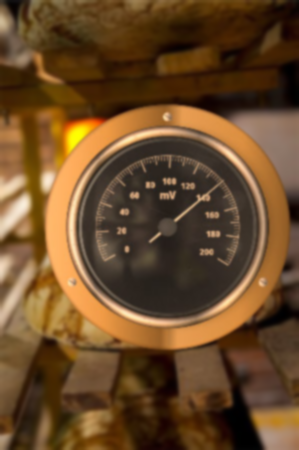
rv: mV 140
